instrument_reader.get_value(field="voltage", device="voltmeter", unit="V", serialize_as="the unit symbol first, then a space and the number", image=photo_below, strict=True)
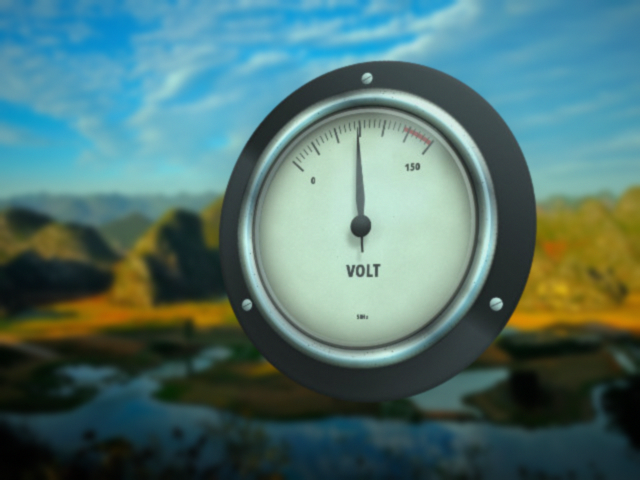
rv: V 75
